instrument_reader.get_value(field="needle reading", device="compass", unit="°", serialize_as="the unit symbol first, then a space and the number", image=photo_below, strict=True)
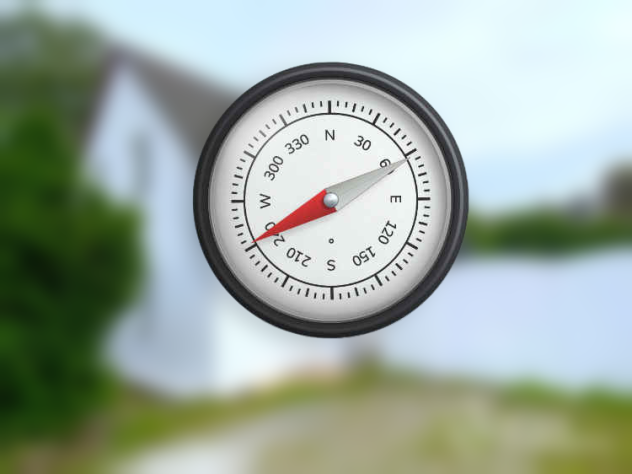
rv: ° 242.5
